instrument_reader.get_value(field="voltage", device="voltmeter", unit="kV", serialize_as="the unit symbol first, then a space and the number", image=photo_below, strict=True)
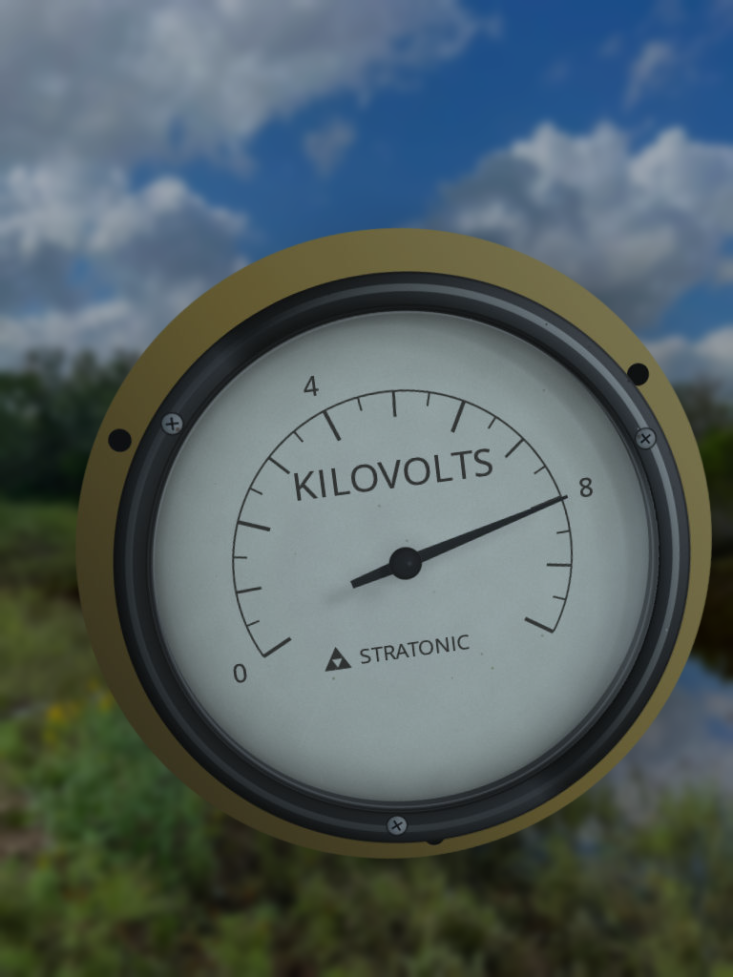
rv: kV 8
